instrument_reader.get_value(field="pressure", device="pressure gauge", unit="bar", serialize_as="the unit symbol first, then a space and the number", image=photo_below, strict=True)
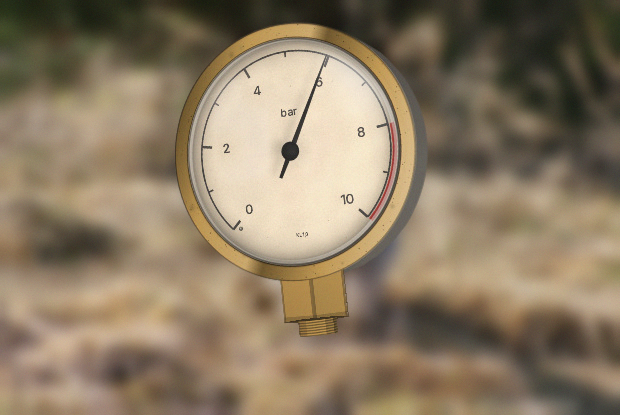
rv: bar 6
